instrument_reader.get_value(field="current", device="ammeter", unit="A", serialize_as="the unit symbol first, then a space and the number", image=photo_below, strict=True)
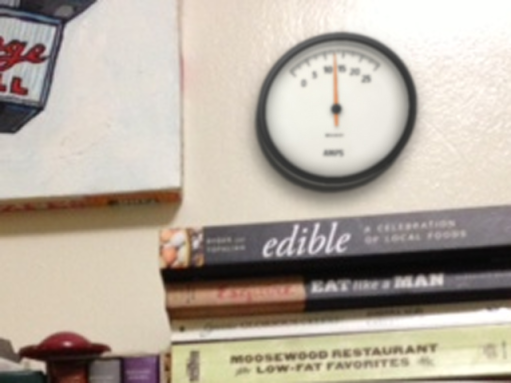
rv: A 12.5
